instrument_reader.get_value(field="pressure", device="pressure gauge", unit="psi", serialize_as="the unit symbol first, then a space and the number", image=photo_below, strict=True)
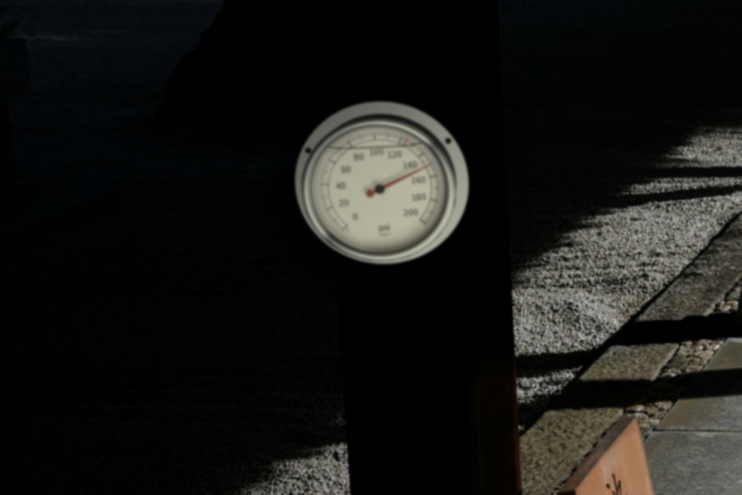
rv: psi 150
